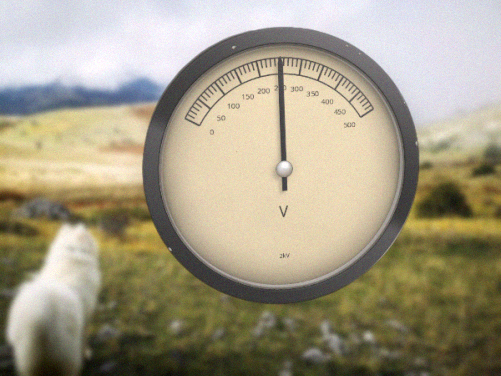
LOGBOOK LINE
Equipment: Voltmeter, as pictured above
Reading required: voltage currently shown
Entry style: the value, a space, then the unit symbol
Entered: 250 V
